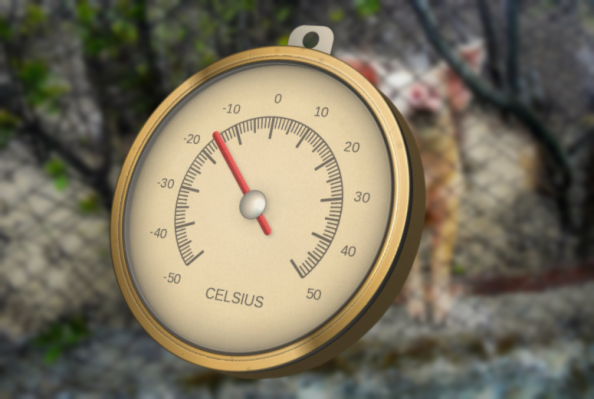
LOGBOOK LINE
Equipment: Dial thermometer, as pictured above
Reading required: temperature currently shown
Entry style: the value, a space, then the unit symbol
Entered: -15 °C
